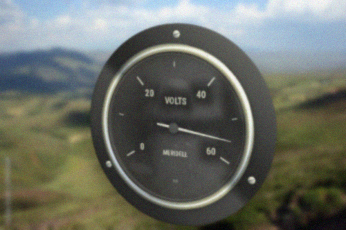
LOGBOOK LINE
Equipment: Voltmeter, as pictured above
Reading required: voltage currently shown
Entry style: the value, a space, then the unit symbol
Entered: 55 V
